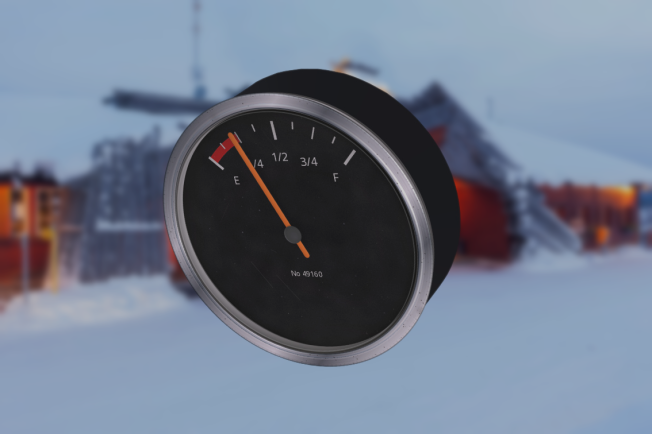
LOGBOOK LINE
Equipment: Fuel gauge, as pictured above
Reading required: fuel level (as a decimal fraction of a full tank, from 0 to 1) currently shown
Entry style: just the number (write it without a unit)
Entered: 0.25
